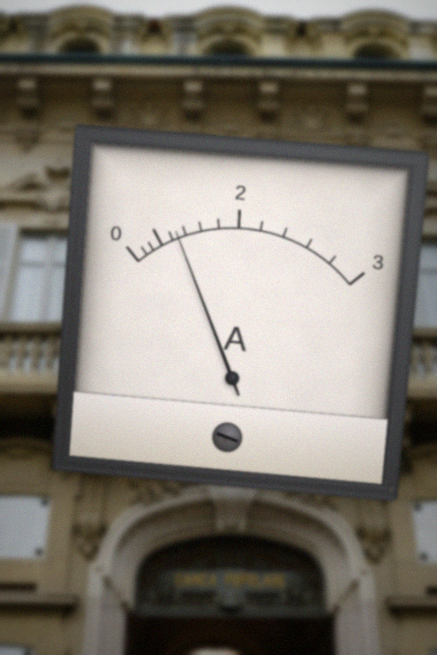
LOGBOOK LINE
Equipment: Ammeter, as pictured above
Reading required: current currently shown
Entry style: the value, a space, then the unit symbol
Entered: 1.3 A
